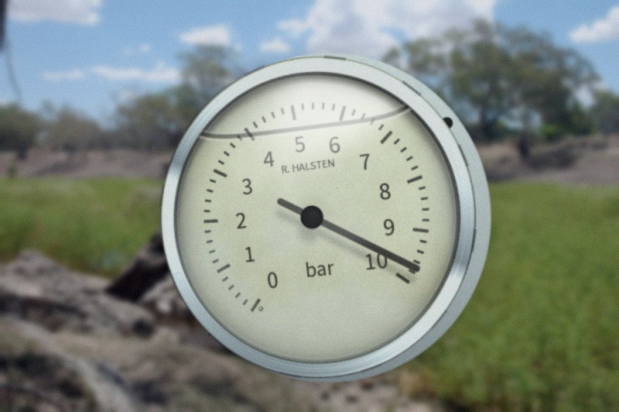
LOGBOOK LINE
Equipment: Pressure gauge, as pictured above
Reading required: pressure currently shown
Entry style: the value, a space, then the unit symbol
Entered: 9.7 bar
